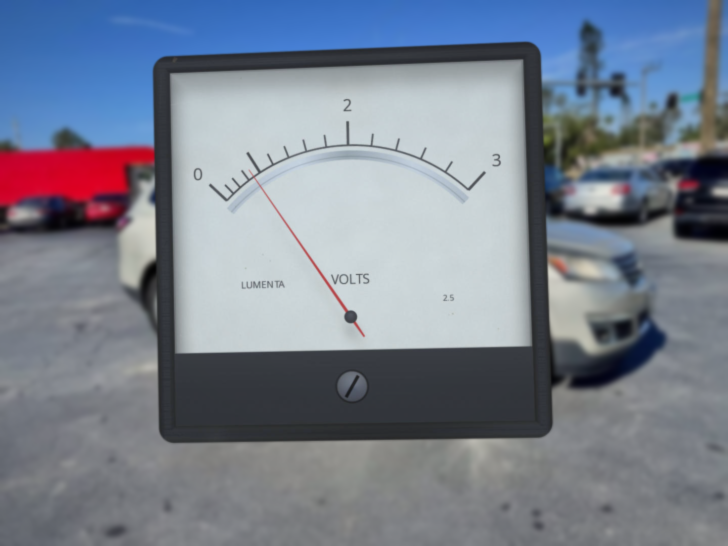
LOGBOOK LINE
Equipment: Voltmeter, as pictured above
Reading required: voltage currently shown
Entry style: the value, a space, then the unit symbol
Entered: 0.9 V
